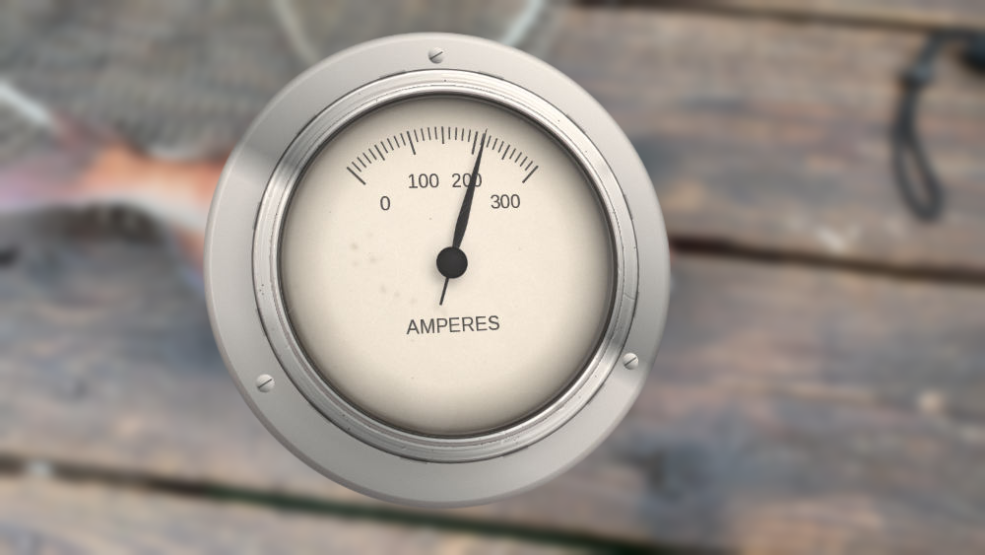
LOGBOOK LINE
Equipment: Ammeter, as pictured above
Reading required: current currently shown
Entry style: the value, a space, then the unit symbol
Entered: 210 A
